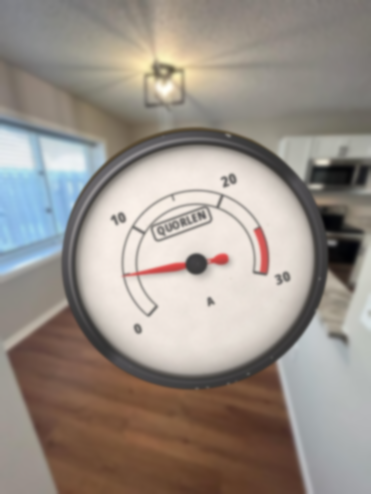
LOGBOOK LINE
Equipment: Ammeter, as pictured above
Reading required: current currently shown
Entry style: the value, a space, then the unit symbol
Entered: 5 A
